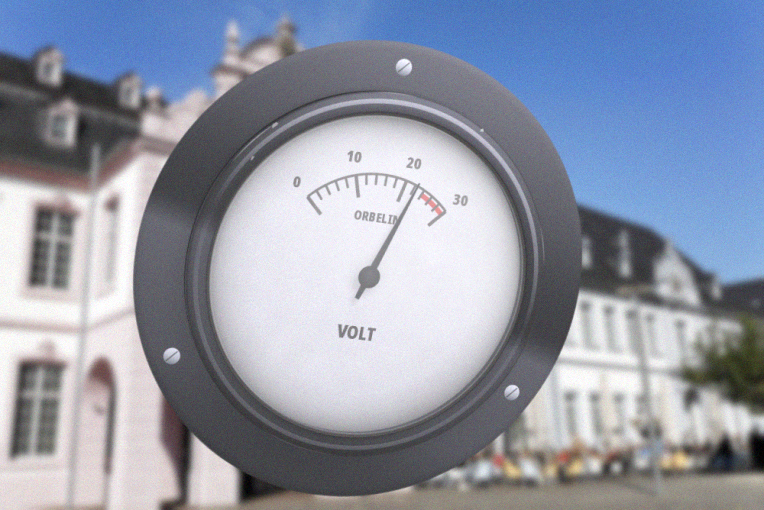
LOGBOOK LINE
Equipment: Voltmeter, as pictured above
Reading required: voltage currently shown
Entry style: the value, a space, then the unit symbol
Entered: 22 V
